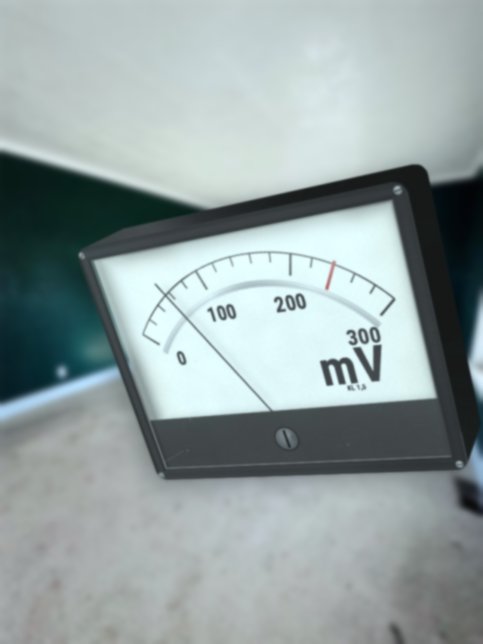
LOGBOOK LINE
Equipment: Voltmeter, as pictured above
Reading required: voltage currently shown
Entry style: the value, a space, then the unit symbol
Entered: 60 mV
